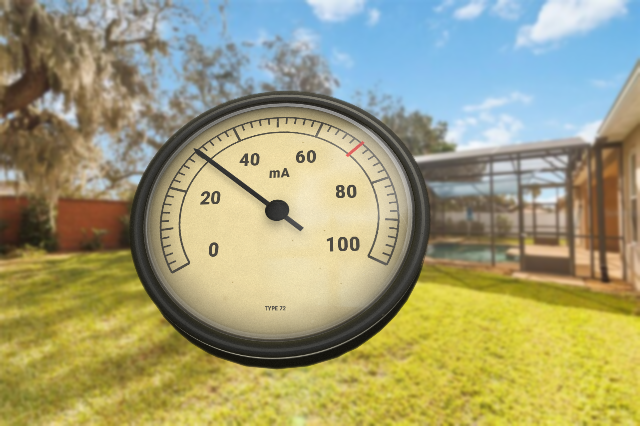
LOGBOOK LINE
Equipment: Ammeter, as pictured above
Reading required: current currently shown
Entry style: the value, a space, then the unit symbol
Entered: 30 mA
